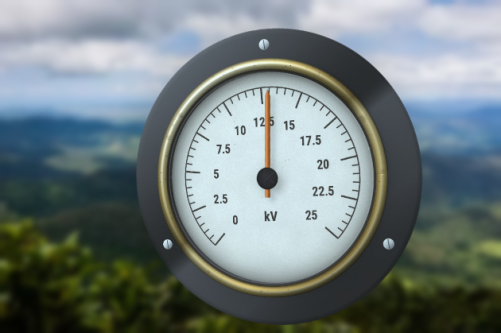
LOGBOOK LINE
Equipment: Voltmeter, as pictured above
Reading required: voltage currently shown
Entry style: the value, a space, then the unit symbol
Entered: 13 kV
